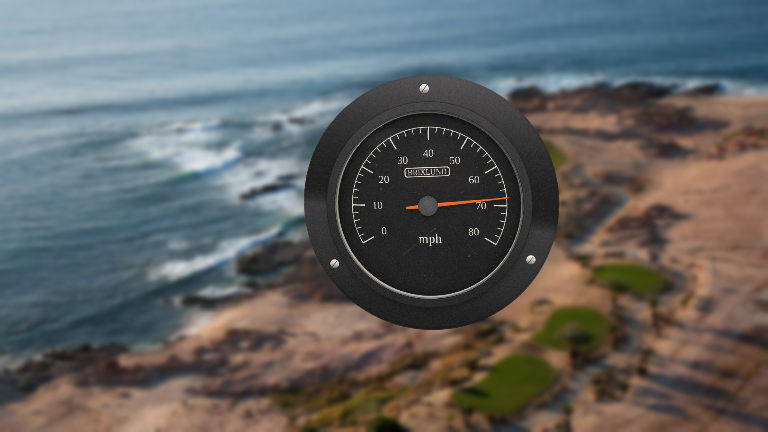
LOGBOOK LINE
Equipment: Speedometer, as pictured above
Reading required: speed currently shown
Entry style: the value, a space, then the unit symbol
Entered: 68 mph
